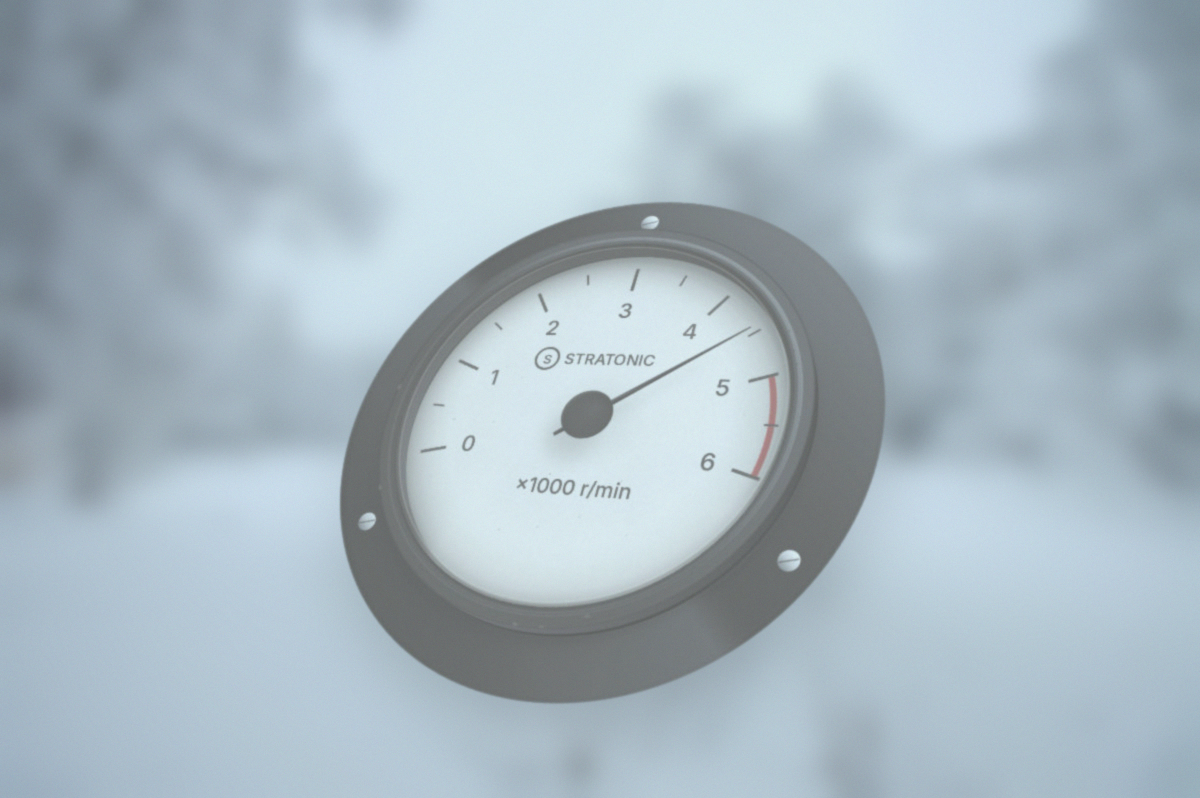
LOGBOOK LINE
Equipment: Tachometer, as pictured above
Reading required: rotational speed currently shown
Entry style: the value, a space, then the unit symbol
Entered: 4500 rpm
